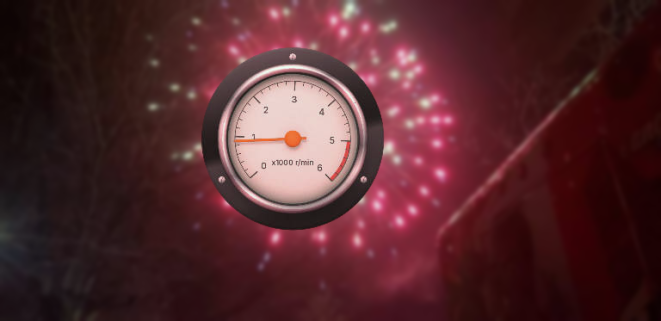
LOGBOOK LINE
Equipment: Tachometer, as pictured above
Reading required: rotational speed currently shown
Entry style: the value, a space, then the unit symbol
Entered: 900 rpm
